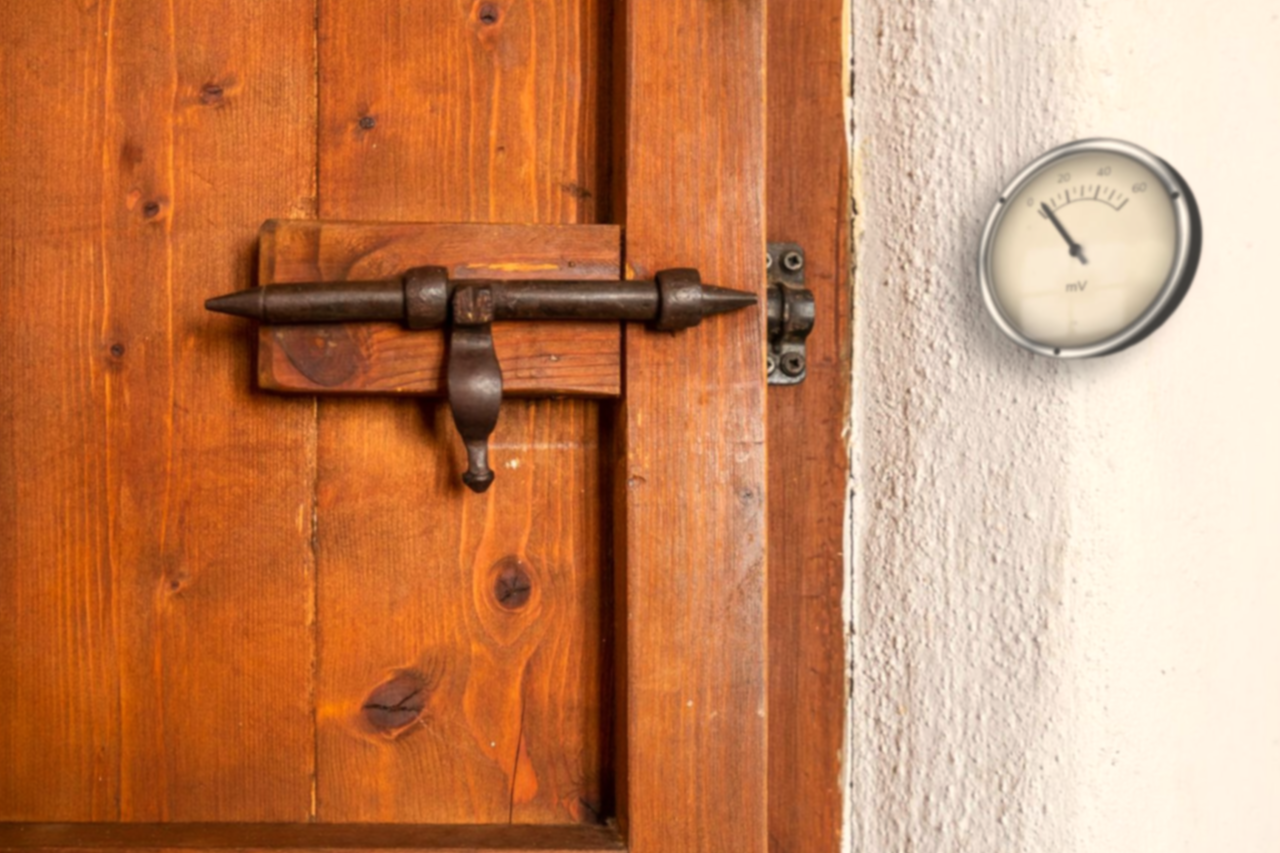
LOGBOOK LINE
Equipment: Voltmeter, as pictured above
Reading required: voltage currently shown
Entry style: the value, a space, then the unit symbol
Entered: 5 mV
